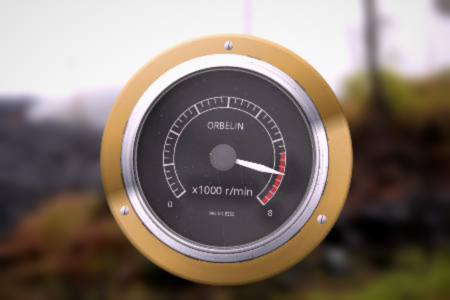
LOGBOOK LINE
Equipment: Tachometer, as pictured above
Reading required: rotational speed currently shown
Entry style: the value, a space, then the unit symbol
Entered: 7000 rpm
